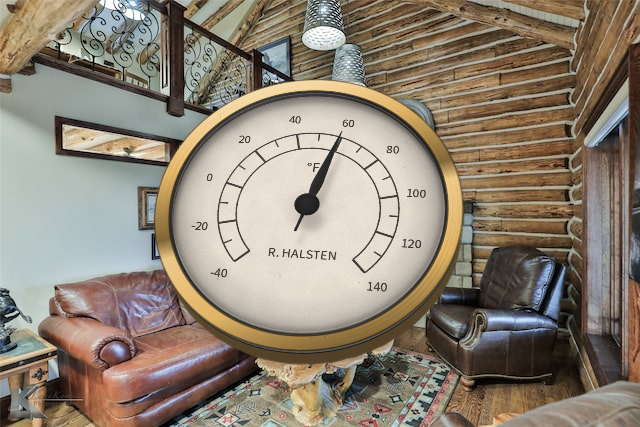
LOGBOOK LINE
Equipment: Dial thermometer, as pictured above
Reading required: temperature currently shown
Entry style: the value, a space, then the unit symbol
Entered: 60 °F
